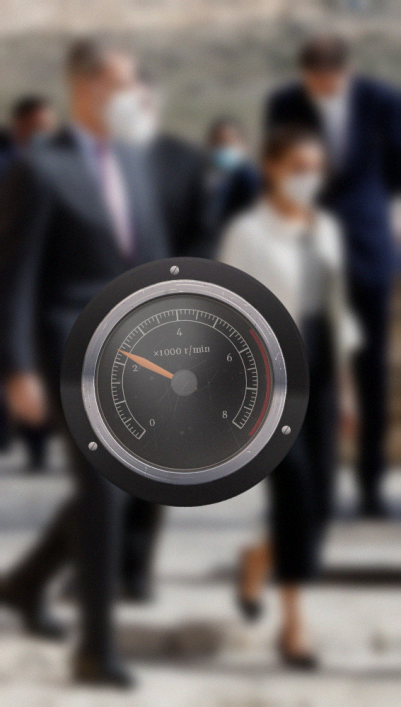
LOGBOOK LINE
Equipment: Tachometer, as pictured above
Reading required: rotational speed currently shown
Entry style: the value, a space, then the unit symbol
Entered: 2300 rpm
